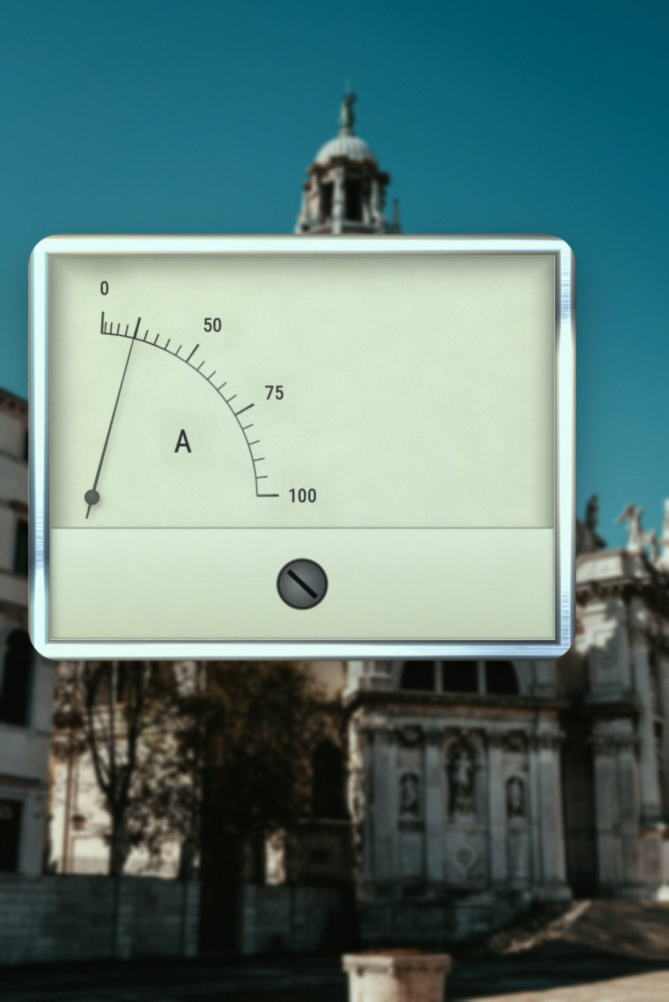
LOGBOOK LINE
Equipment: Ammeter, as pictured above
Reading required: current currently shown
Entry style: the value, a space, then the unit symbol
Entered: 25 A
